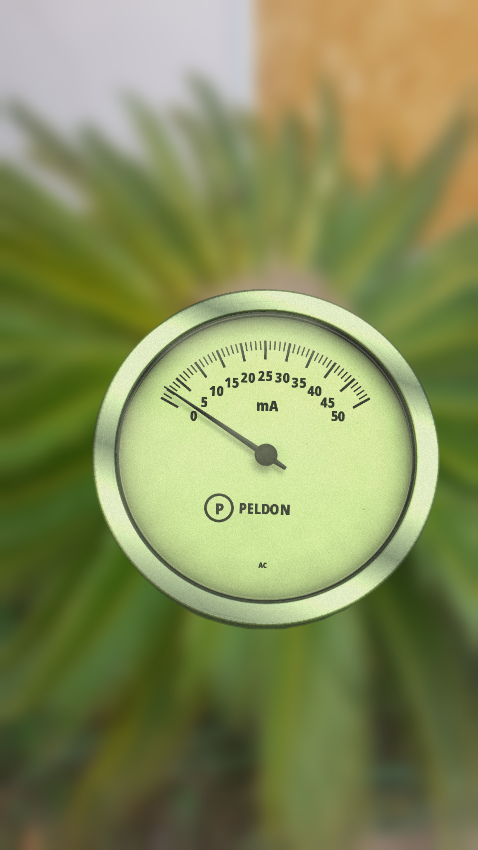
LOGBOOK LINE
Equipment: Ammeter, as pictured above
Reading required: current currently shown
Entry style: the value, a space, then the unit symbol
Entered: 2 mA
